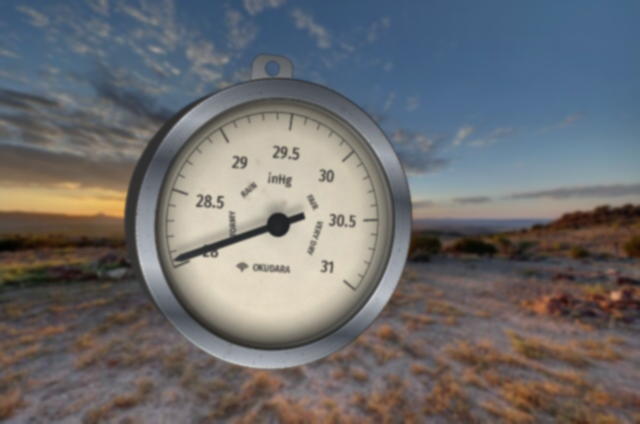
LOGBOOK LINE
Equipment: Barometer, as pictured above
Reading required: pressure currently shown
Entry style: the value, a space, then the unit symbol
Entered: 28.05 inHg
